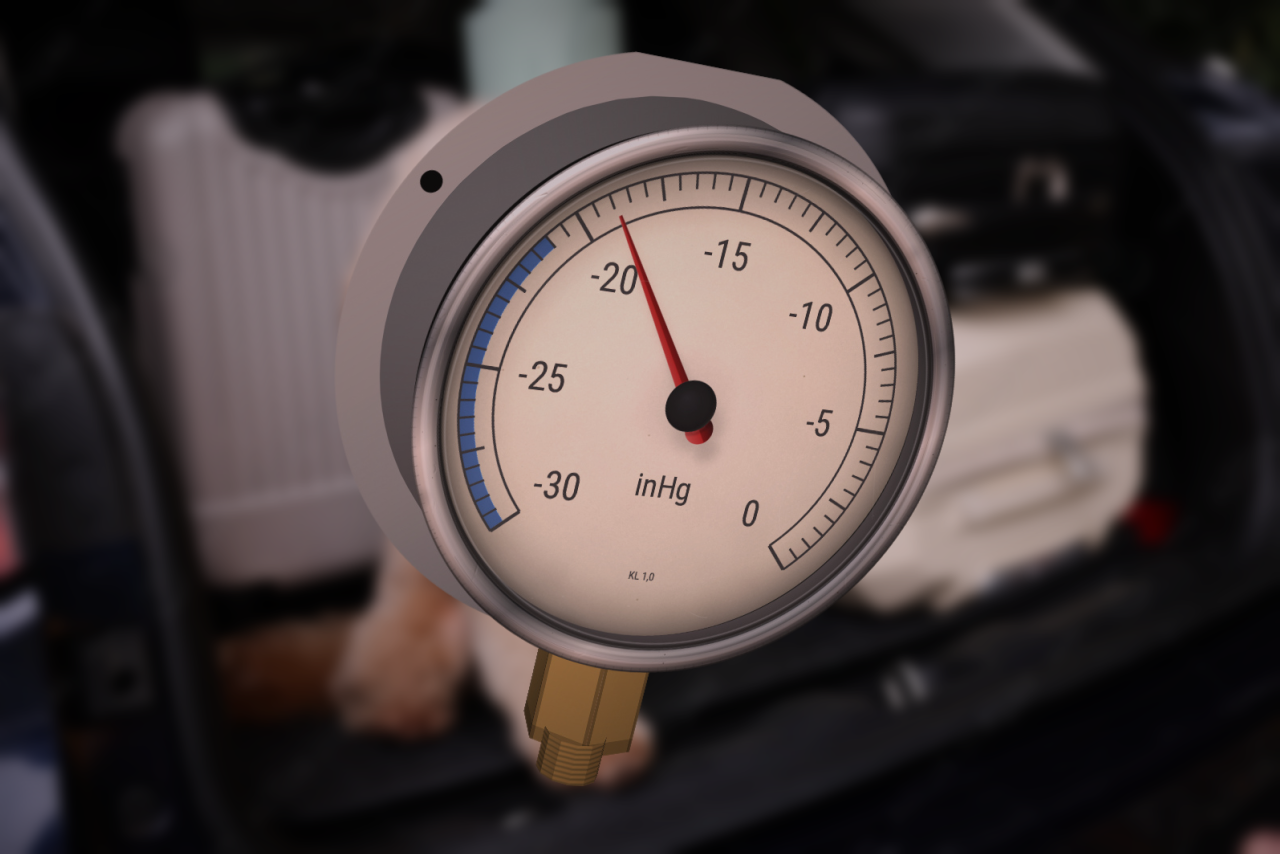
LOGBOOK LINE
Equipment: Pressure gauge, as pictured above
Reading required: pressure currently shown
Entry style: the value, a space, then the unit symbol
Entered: -19 inHg
